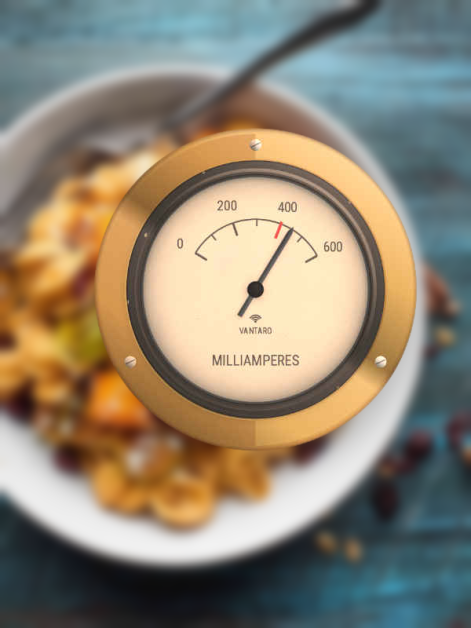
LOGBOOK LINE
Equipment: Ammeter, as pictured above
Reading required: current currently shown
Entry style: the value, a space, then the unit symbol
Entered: 450 mA
